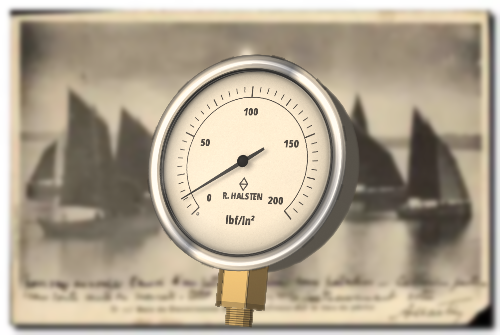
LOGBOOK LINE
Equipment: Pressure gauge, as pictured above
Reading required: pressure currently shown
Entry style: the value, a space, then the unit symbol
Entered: 10 psi
